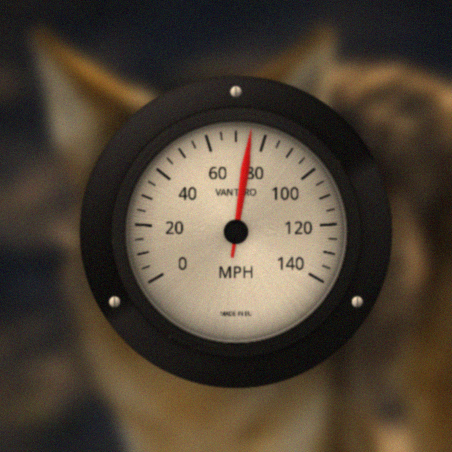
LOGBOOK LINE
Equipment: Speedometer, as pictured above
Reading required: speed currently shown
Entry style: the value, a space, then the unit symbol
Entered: 75 mph
